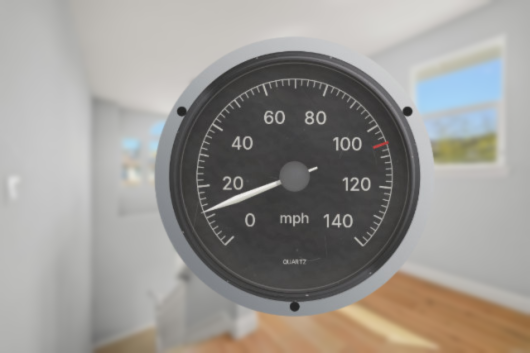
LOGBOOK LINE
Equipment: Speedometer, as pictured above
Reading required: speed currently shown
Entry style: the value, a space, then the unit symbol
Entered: 12 mph
